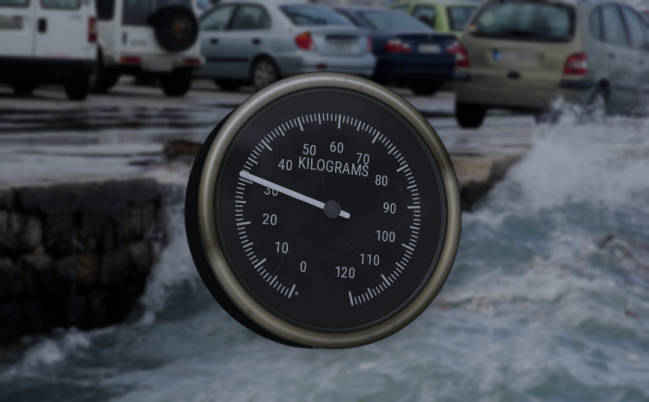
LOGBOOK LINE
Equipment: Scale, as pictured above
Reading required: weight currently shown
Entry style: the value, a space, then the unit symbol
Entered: 31 kg
